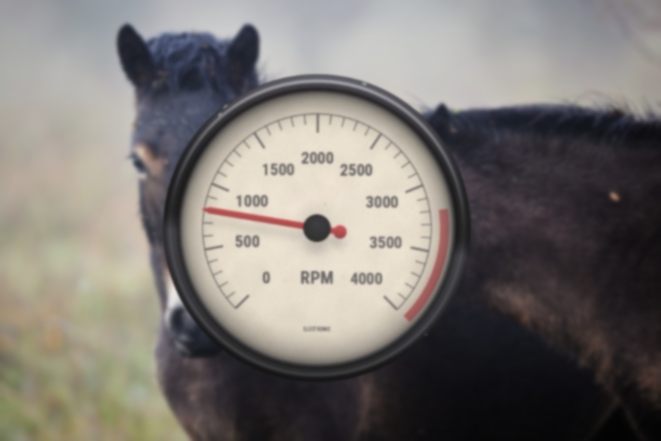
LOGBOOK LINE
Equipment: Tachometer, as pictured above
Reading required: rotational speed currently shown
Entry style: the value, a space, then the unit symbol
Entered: 800 rpm
